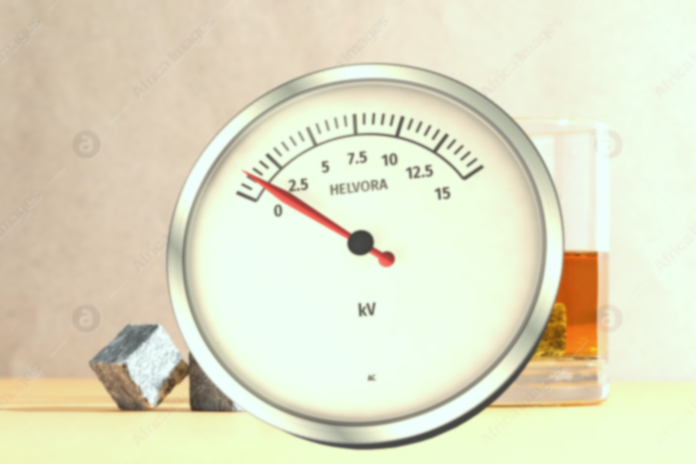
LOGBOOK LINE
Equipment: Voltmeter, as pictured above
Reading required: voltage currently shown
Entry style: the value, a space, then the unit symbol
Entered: 1 kV
